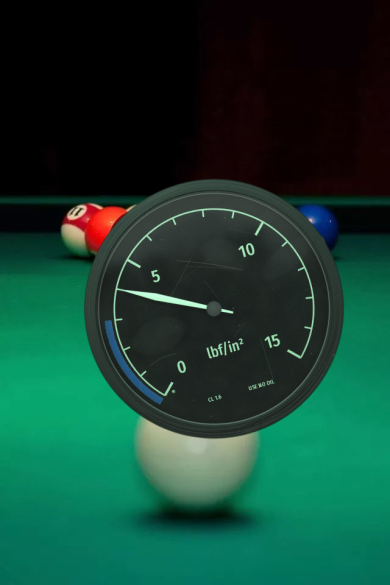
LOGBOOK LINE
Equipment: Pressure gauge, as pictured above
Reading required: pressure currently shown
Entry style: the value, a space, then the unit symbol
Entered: 4 psi
